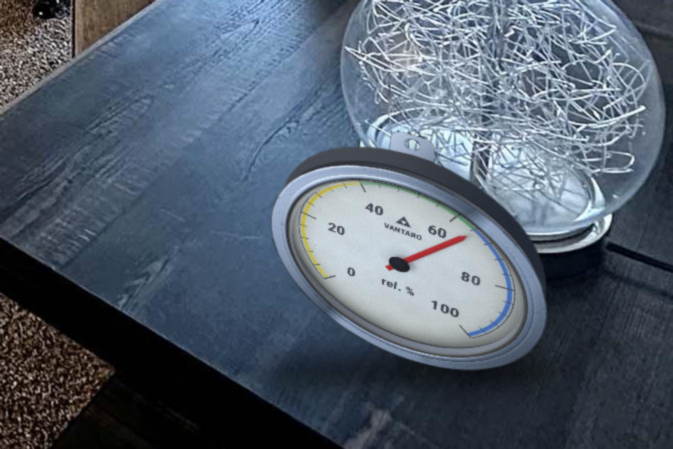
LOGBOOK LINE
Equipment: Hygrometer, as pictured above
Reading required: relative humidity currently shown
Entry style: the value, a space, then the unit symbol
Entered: 64 %
